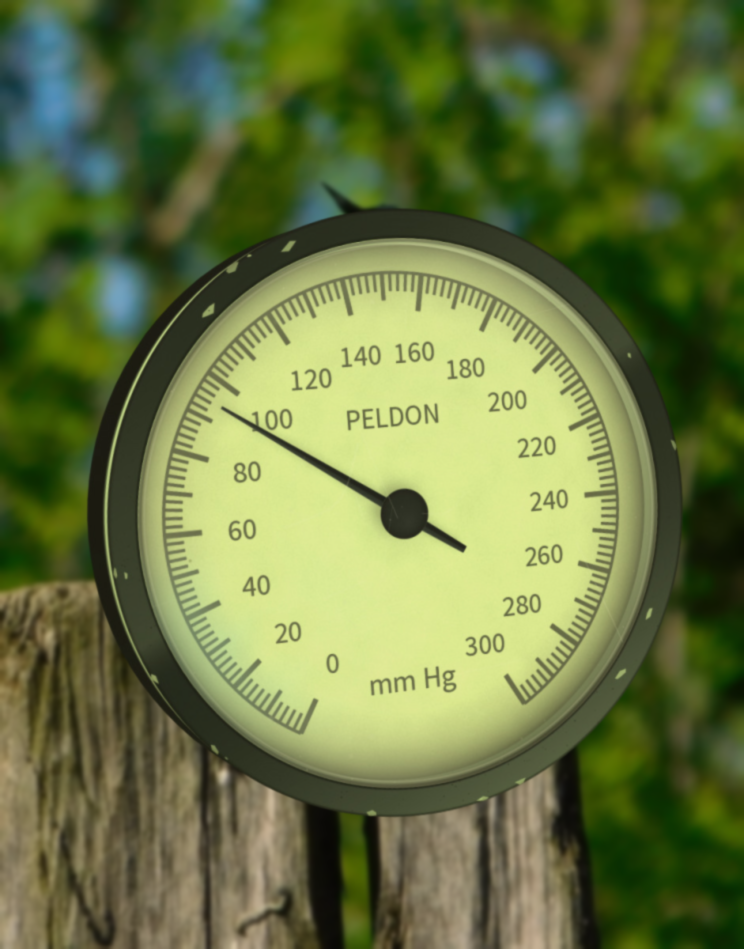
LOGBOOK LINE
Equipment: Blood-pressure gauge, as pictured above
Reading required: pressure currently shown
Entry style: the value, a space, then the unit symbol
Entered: 94 mmHg
